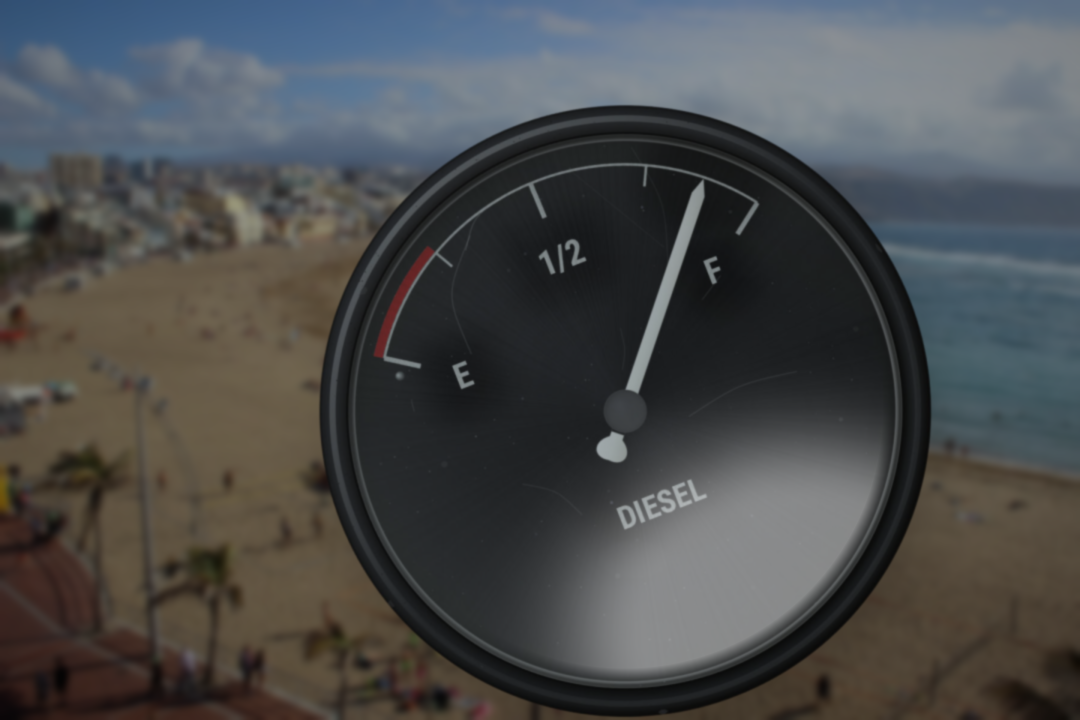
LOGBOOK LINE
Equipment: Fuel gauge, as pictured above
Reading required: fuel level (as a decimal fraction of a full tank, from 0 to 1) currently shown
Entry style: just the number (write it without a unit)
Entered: 0.875
